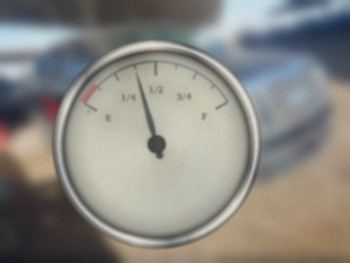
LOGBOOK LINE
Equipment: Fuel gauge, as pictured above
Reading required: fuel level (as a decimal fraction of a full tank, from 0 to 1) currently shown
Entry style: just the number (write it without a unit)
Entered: 0.375
